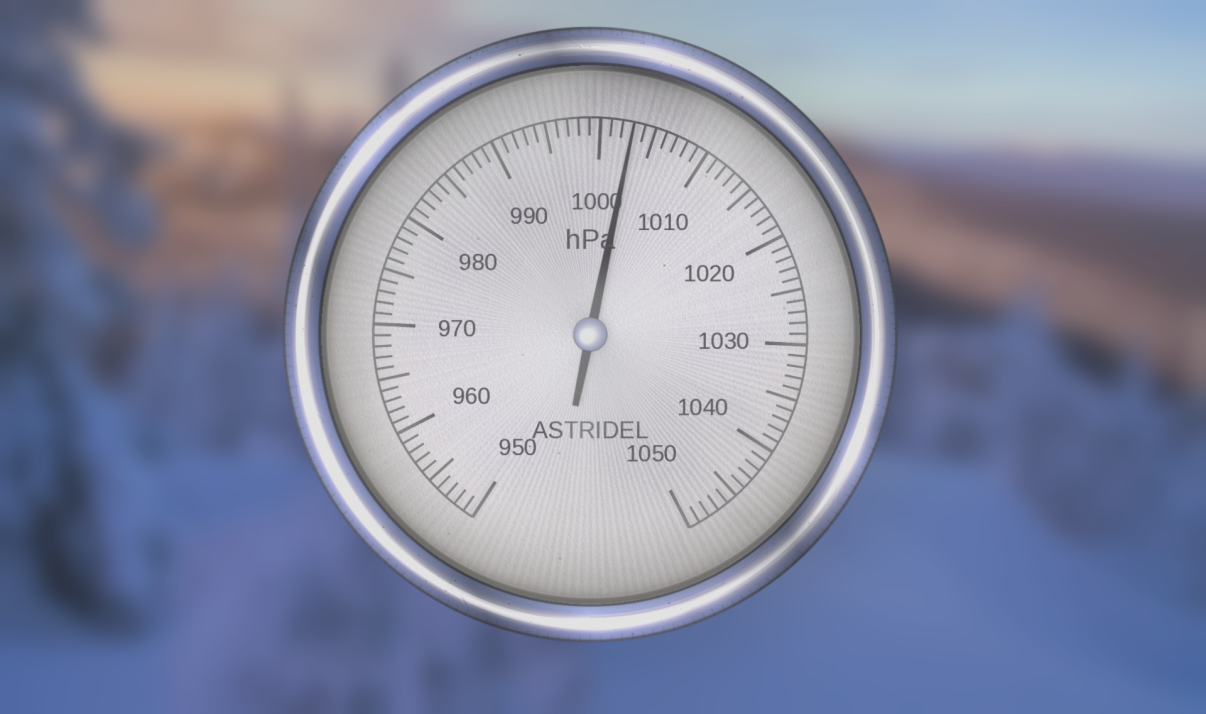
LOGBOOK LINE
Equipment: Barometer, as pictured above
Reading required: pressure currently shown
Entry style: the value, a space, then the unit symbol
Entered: 1003 hPa
